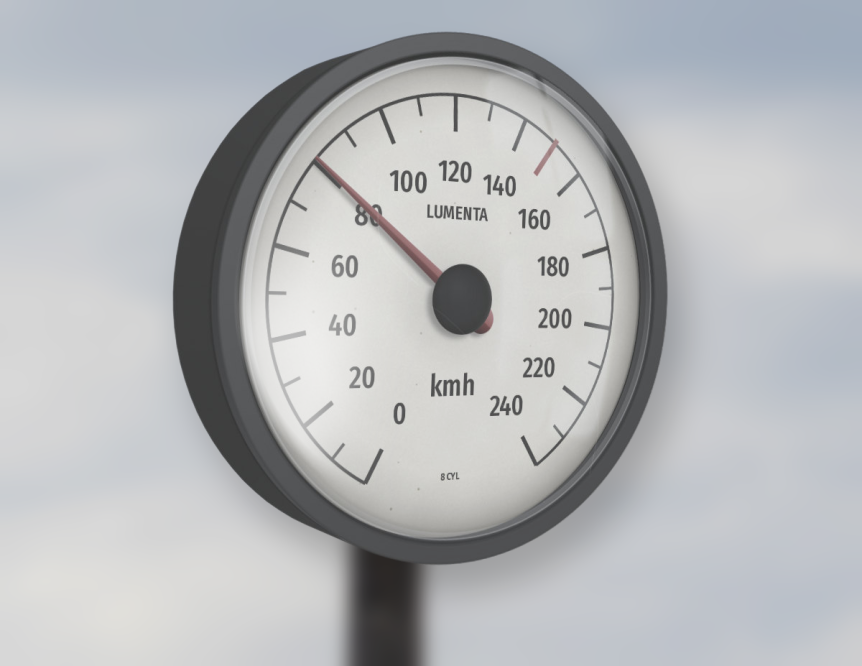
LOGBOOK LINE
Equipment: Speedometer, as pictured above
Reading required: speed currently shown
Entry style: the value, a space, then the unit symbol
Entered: 80 km/h
